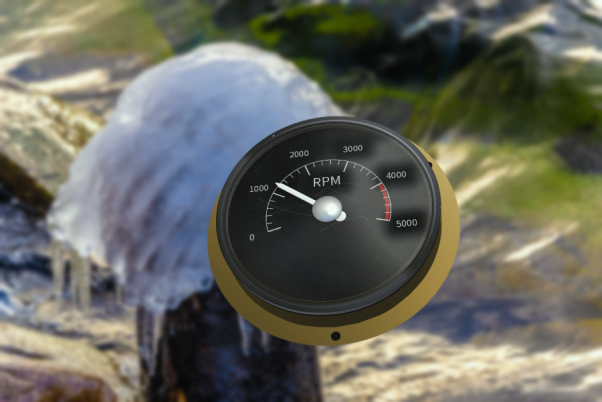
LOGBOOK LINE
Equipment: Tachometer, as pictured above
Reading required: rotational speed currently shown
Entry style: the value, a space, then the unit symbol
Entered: 1200 rpm
